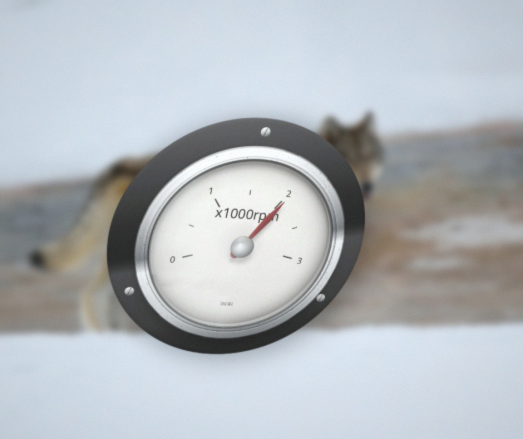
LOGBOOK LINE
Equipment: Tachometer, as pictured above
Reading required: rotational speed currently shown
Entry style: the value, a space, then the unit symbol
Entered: 2000 rpm
